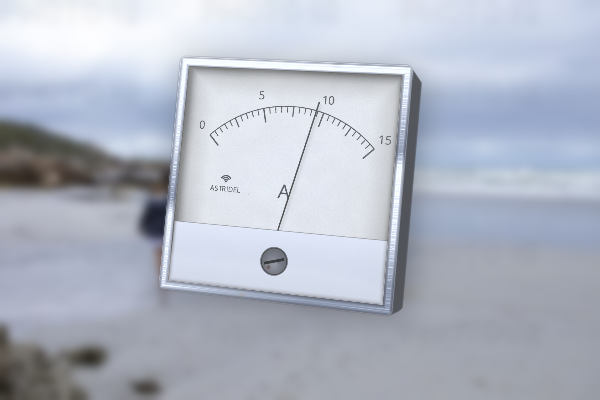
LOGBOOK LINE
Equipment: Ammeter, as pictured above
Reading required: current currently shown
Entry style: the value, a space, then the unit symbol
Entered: 9.5 A
